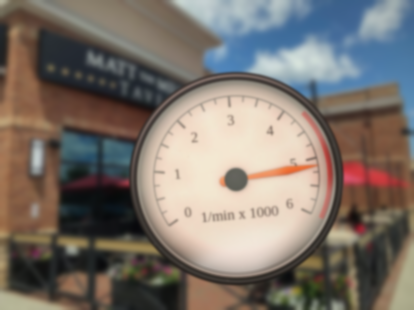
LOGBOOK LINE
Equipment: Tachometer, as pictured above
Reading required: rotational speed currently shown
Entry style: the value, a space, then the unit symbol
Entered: 5125 rpm
